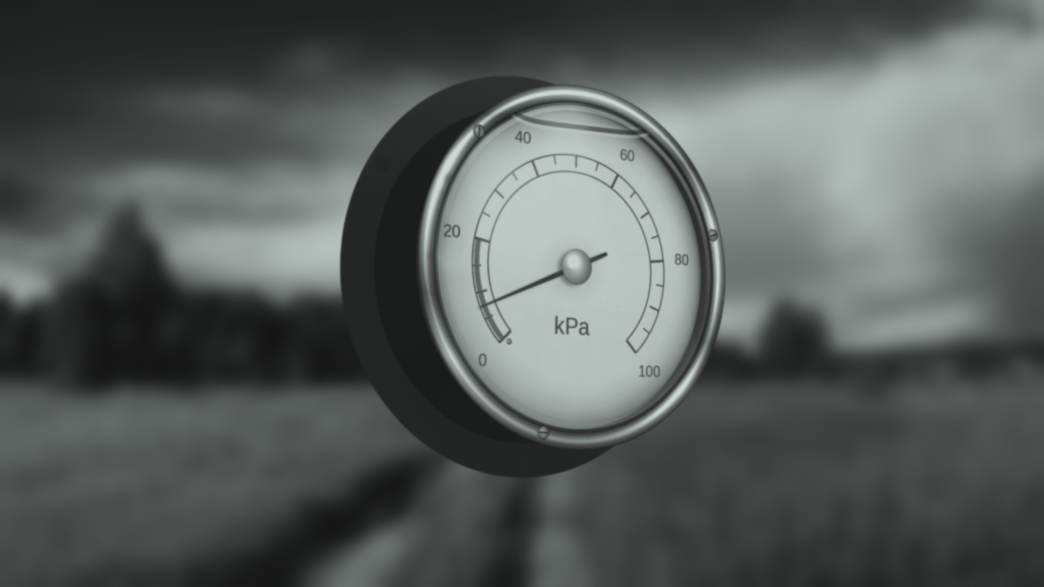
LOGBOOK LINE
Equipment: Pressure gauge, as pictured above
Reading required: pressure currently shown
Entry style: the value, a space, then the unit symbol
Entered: 7.5 kPa
